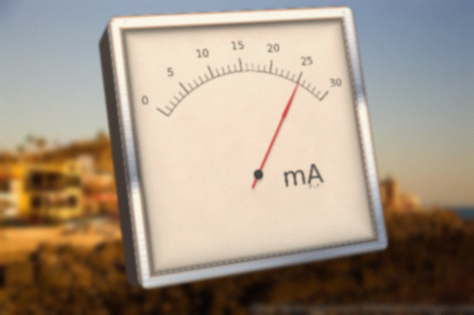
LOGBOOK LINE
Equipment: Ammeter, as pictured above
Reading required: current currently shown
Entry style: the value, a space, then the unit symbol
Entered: 25 mA
